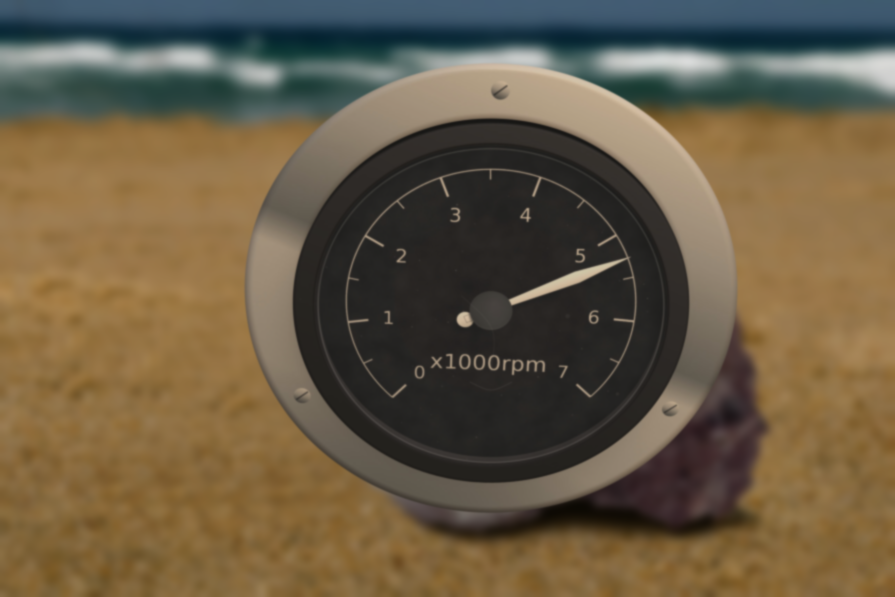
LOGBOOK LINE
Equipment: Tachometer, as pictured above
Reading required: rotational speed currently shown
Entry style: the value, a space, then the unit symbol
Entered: 5250 rpm
